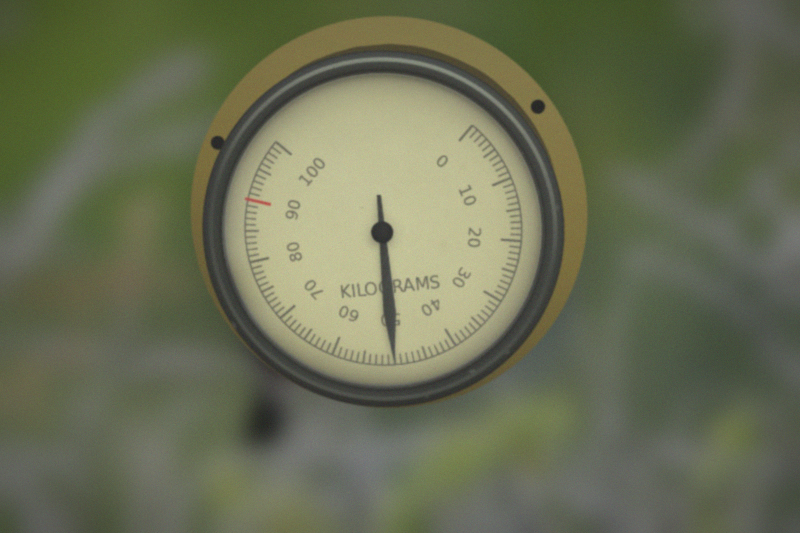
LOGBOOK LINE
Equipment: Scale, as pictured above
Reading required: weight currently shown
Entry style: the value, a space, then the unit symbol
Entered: 50 kg
